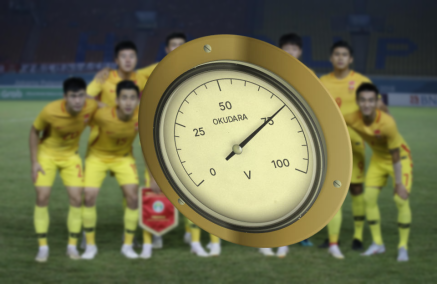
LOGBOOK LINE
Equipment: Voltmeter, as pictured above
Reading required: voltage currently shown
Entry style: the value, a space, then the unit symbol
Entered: 75 V
